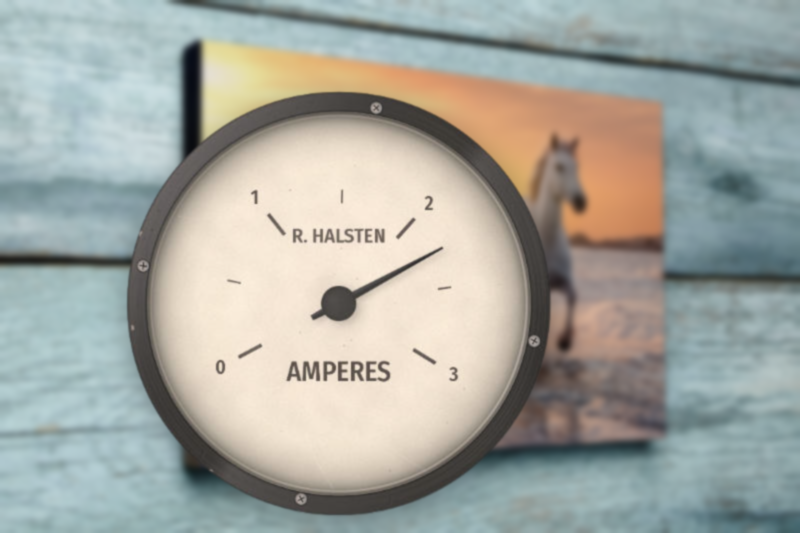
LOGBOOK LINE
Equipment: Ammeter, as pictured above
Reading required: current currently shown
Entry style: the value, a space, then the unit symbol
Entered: 2.25 A
